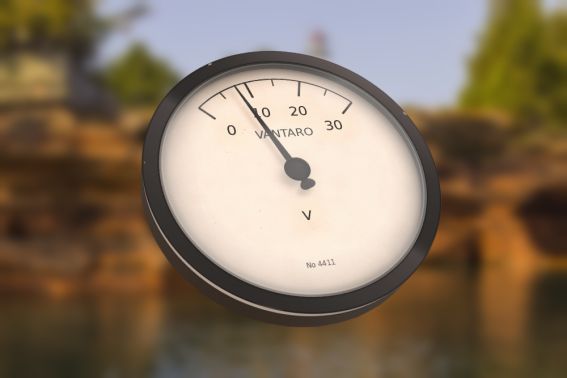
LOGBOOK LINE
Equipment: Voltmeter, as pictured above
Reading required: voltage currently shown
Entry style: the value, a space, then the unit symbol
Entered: 7.5 V
